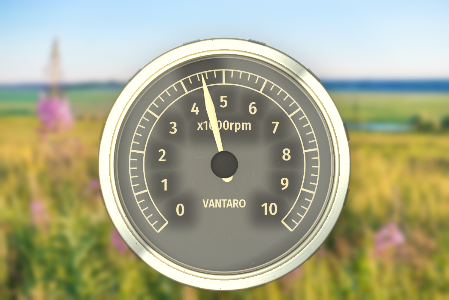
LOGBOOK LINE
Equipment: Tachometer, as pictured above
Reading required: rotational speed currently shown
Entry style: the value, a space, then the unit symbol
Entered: 4500 rpm
